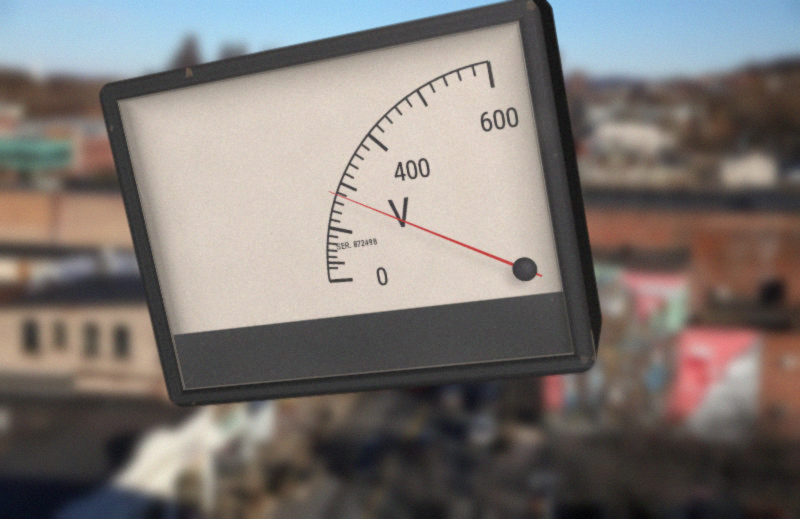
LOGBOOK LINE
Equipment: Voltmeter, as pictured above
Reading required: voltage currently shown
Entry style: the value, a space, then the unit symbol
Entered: 280 V
